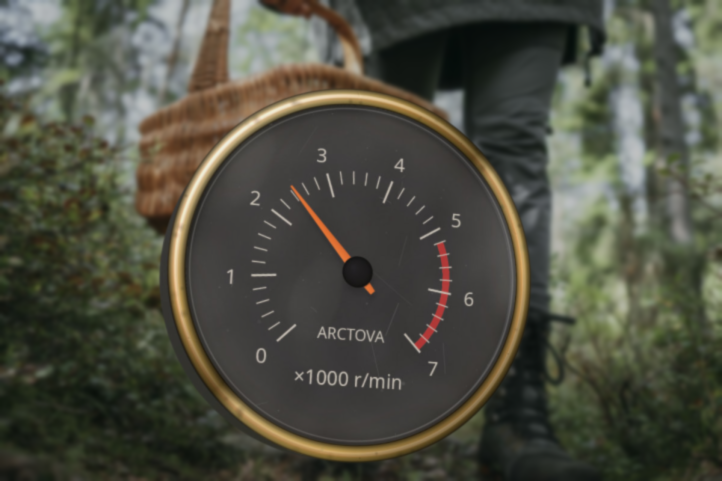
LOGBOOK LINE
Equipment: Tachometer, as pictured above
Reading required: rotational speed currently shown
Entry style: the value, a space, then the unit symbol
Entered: 2400 rpm
